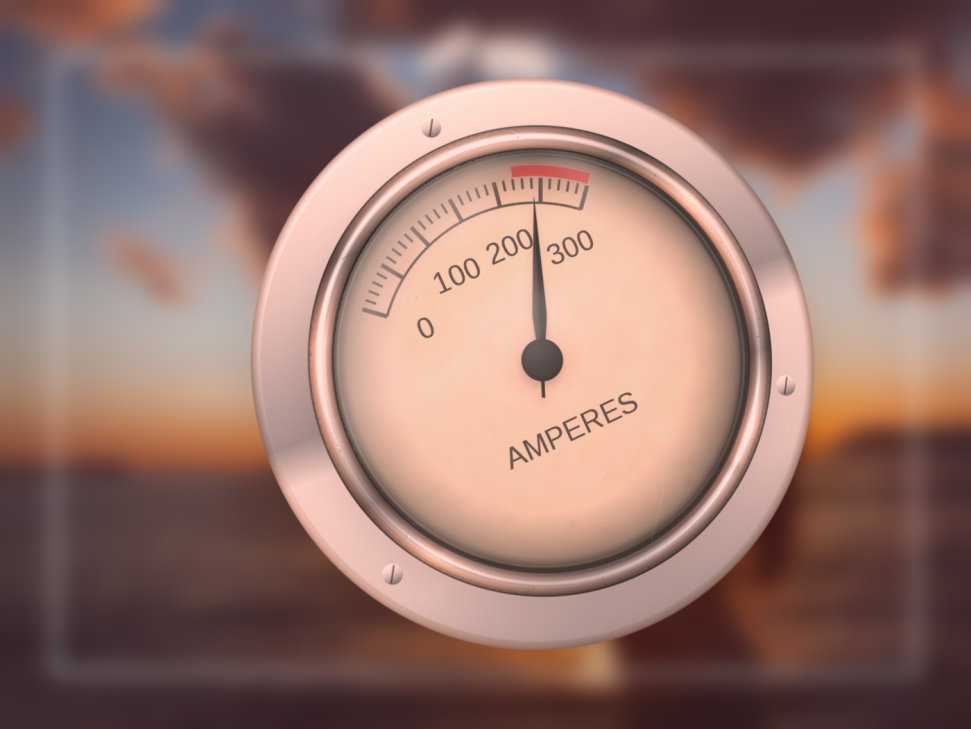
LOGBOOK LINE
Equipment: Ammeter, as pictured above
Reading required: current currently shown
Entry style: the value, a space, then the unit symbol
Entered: 240 A
